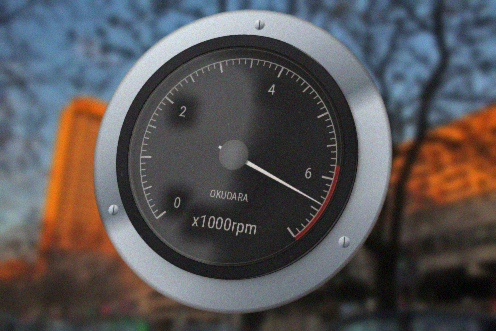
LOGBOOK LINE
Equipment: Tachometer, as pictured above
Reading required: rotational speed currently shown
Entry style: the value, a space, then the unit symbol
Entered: 6400 rpm
